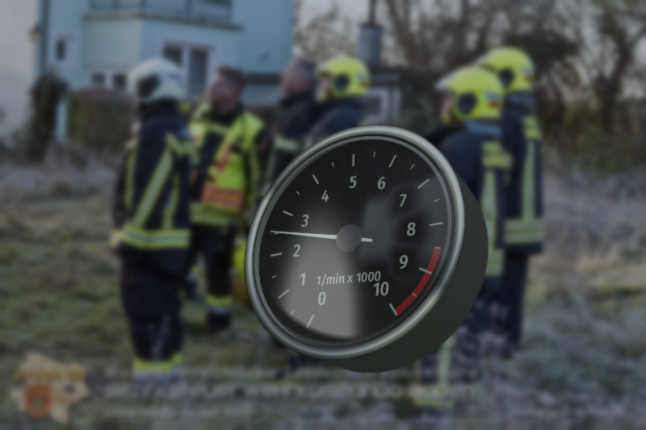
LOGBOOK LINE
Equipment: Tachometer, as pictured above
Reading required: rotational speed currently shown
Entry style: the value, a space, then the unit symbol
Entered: 2500 rpm
